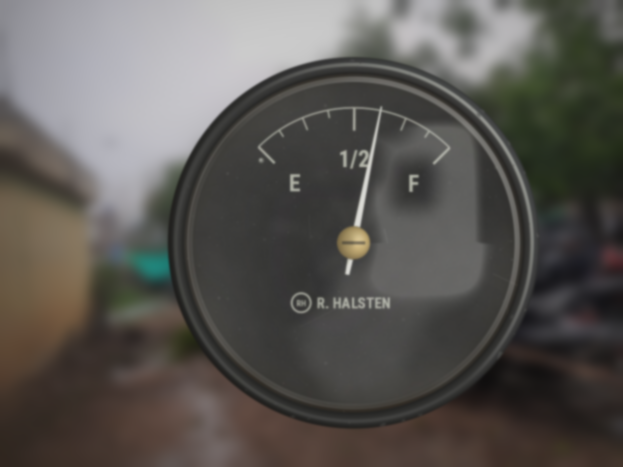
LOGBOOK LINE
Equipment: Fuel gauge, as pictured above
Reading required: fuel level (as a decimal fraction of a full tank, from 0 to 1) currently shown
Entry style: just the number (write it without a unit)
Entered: 0.625
